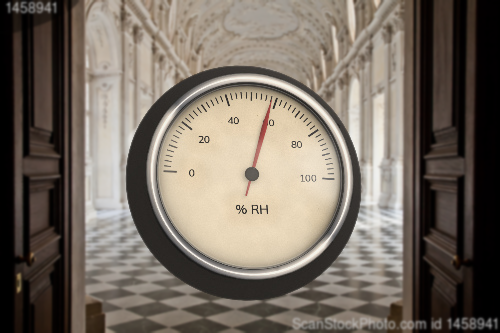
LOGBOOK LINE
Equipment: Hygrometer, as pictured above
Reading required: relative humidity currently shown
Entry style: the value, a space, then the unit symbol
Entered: 58 %
